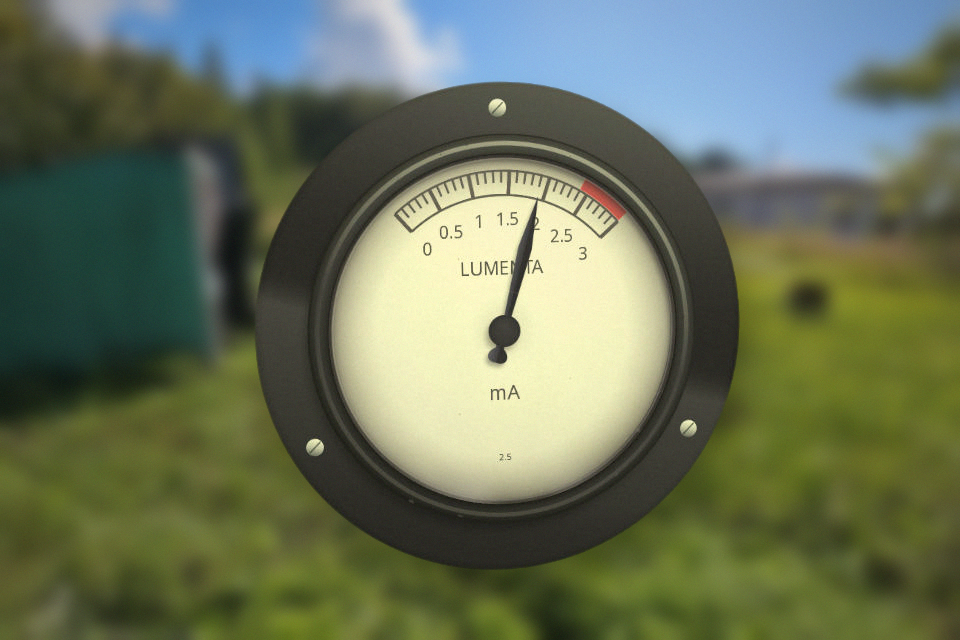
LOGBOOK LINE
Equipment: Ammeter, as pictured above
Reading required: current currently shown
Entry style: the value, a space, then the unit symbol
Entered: 1.9 mA
